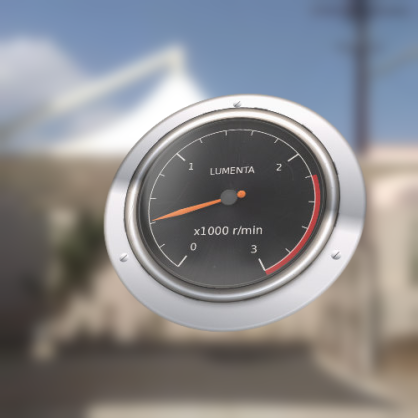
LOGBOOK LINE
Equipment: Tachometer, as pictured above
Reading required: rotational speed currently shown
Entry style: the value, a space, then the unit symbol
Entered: 400 rpm
